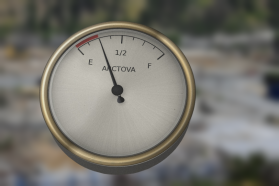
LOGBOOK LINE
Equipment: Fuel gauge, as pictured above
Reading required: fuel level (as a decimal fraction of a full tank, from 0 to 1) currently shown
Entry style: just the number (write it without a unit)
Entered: 0.25
